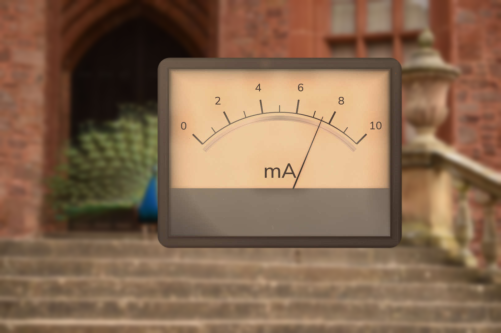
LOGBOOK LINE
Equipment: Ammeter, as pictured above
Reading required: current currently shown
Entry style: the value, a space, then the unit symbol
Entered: 7.5 mA
